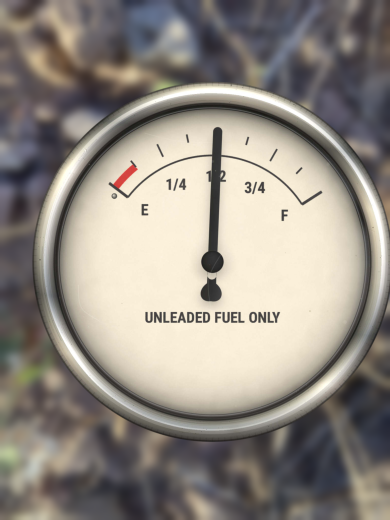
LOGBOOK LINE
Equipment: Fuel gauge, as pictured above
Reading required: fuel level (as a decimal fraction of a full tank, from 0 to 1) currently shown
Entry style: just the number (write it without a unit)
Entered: 0.5
